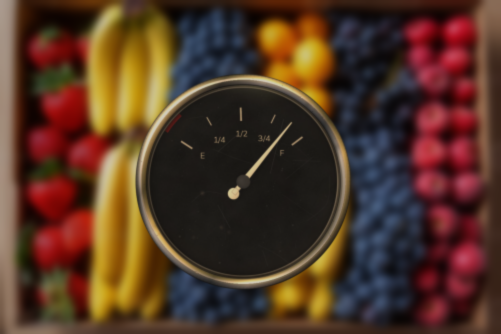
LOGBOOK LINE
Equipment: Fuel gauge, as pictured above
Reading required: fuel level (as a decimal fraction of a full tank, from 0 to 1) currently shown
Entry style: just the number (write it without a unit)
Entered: 0.875
